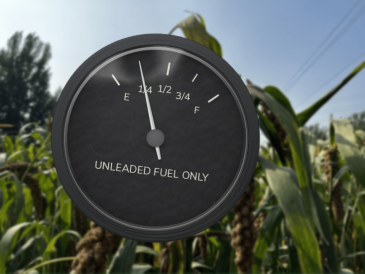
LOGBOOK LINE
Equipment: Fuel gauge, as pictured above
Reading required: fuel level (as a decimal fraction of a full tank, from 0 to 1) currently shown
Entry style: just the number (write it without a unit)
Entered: 0.25
